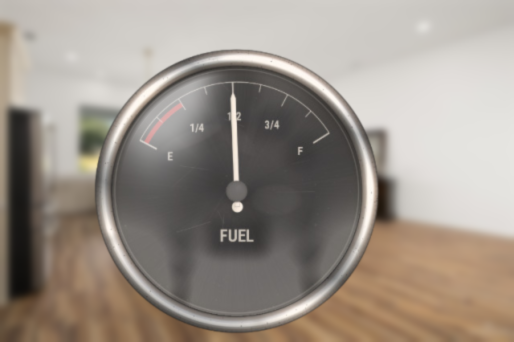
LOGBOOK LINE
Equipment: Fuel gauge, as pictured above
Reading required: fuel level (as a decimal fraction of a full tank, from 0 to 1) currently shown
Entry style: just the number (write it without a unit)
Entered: 0.5
